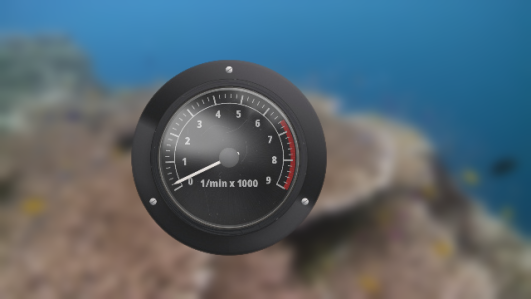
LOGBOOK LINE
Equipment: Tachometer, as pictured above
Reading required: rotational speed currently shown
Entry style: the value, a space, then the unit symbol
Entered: 200 rpm
